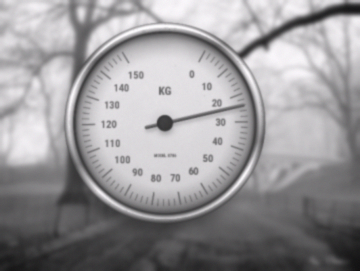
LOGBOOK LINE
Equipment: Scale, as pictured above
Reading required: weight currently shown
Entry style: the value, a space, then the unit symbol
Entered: 24 kg
